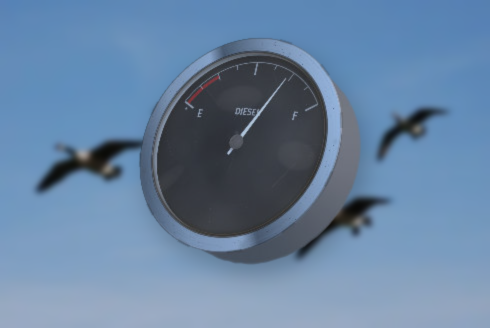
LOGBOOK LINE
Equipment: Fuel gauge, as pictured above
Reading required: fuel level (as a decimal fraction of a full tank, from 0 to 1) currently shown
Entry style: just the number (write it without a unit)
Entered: 0.75
